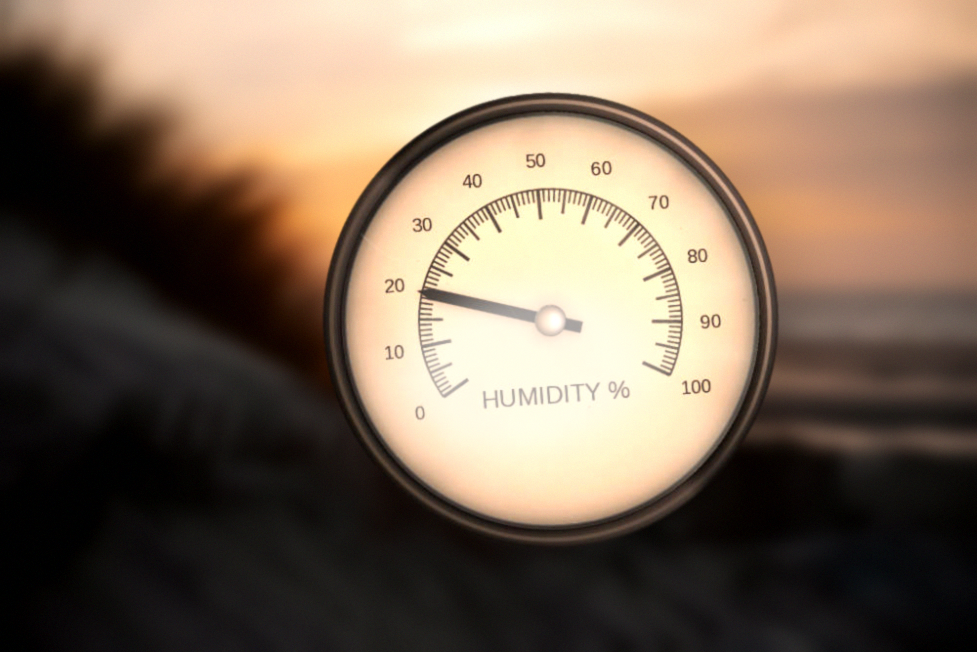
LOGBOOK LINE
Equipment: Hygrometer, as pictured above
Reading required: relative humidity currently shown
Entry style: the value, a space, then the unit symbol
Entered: 20 %
